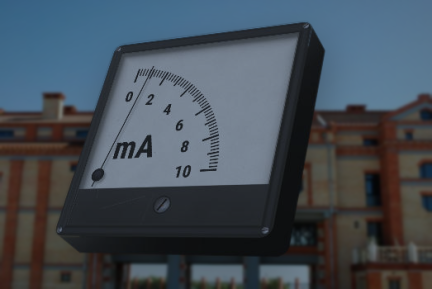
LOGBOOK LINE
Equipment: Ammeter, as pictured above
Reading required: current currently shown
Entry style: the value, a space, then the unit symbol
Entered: 1 mA
